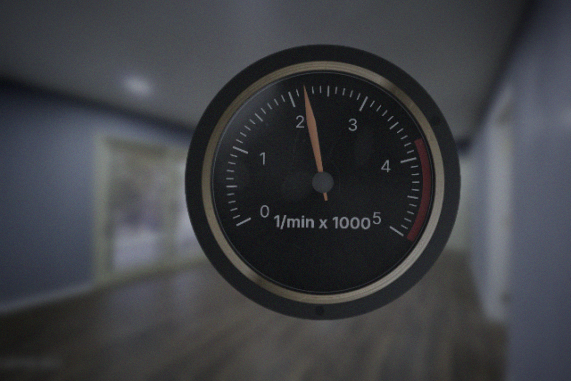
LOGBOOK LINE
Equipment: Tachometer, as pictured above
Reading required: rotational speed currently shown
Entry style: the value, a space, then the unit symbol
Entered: 2200 rpm
